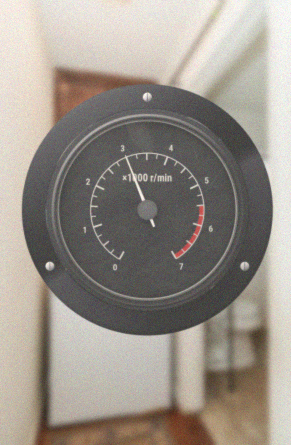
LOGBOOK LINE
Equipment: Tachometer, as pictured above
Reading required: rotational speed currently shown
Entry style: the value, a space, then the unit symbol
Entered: 3000 rpm
